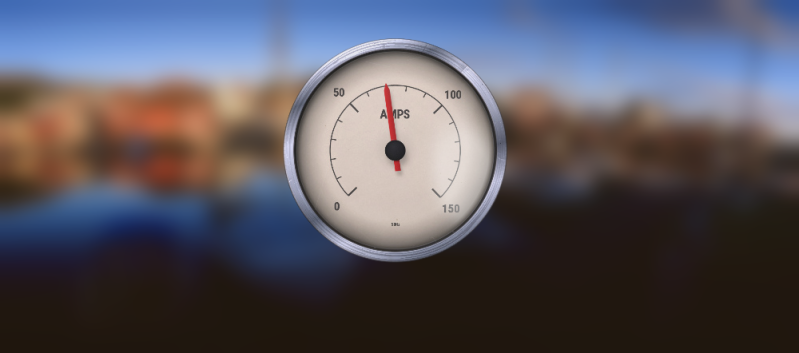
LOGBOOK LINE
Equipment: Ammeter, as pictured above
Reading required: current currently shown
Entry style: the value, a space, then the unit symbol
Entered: 70 A
